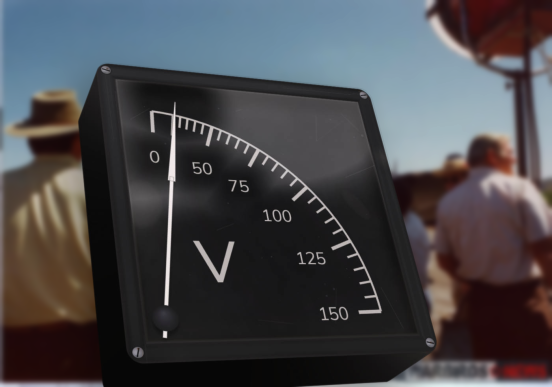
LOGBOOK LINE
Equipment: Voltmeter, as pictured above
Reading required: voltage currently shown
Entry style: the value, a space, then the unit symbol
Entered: 25 V
